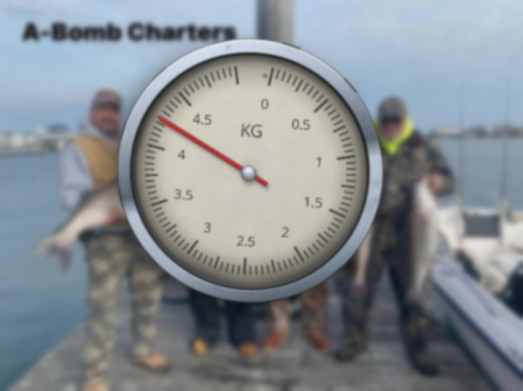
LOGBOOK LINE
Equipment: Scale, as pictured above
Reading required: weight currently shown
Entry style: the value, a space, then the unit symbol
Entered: 4.25 kg
